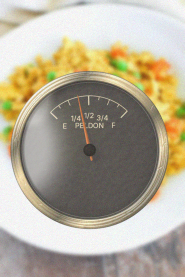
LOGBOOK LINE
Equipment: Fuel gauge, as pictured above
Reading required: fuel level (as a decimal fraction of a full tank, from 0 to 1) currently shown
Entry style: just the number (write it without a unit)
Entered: 0.375
